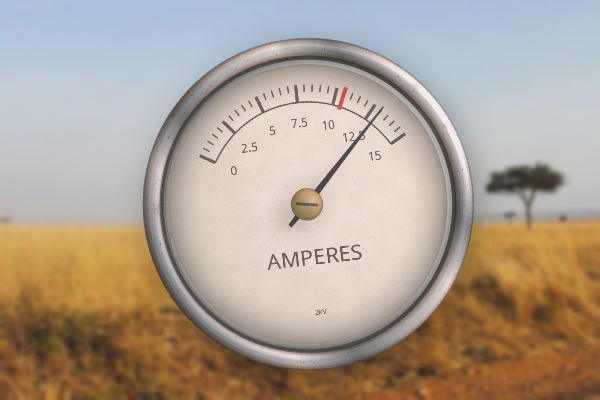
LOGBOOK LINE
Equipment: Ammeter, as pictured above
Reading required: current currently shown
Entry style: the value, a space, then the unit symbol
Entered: 13 A
